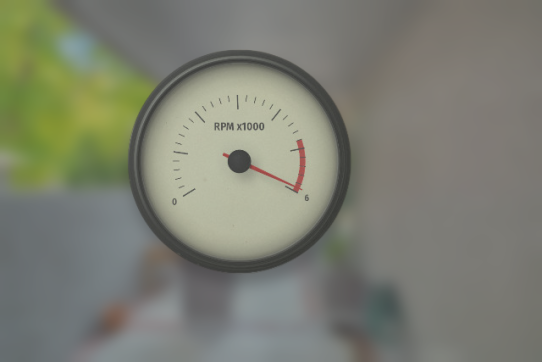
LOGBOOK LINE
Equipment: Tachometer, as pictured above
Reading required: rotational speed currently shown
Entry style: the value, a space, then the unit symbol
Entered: 5900 rpm
